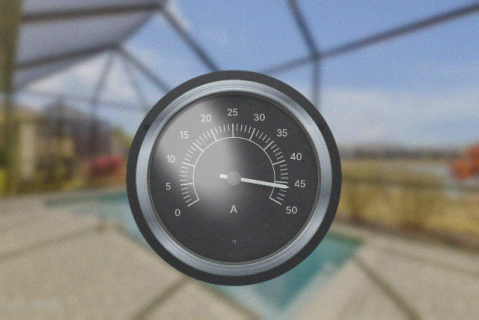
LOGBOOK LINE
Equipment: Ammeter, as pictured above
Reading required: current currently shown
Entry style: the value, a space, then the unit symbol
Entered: 46 A
